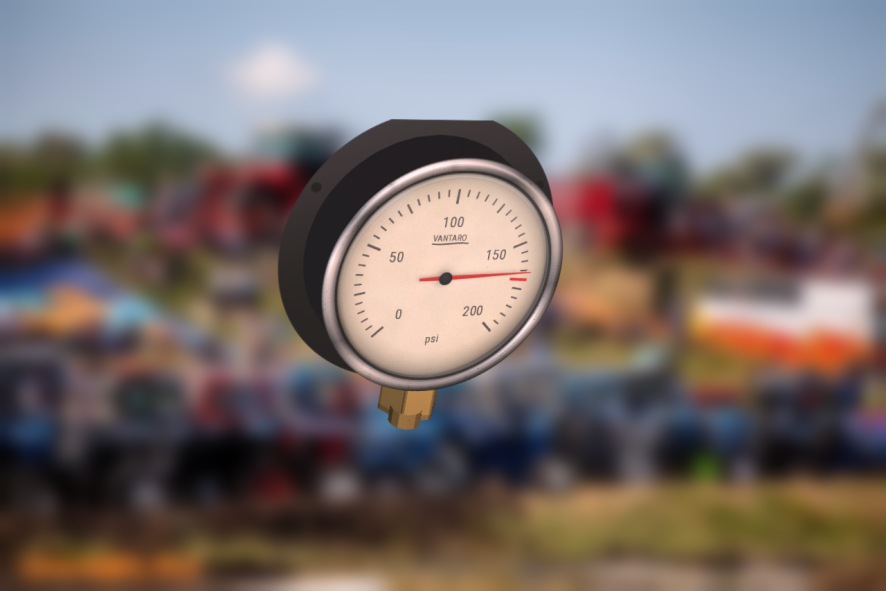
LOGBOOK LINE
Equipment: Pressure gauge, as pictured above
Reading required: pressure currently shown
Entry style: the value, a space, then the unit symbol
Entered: 165 psi
